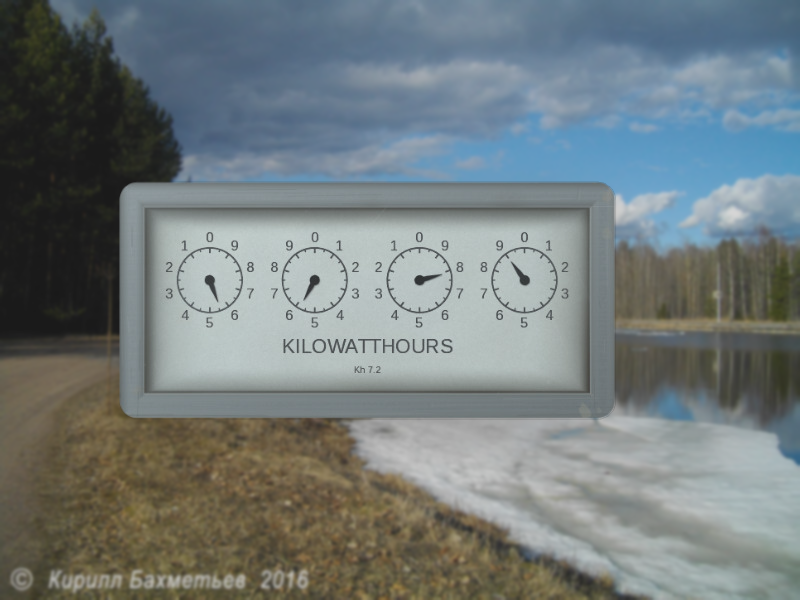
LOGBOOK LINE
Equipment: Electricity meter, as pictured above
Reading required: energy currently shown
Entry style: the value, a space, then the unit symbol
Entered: 5579 kWh
